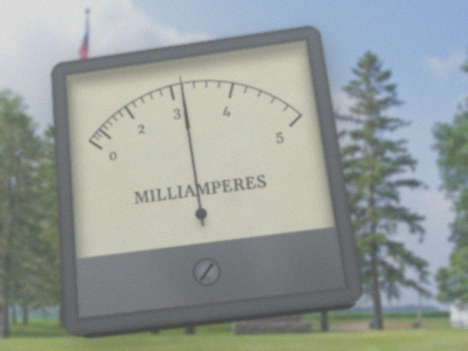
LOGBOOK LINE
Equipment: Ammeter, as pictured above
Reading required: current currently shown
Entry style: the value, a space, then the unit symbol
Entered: 3.2 mA
